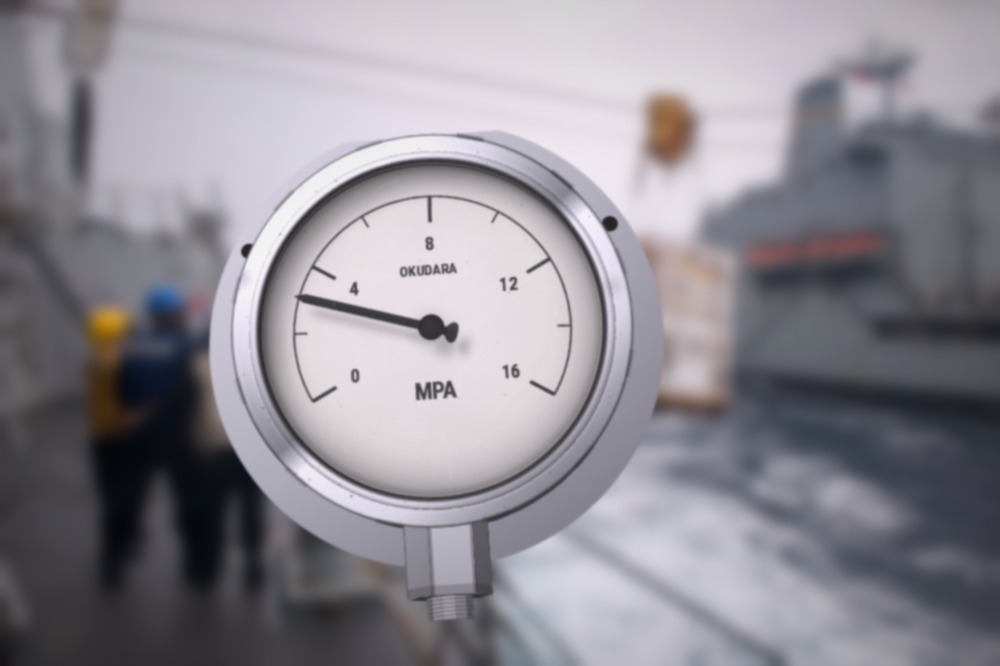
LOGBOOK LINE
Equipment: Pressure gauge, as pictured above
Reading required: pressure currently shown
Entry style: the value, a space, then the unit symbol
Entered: 3 MPa
